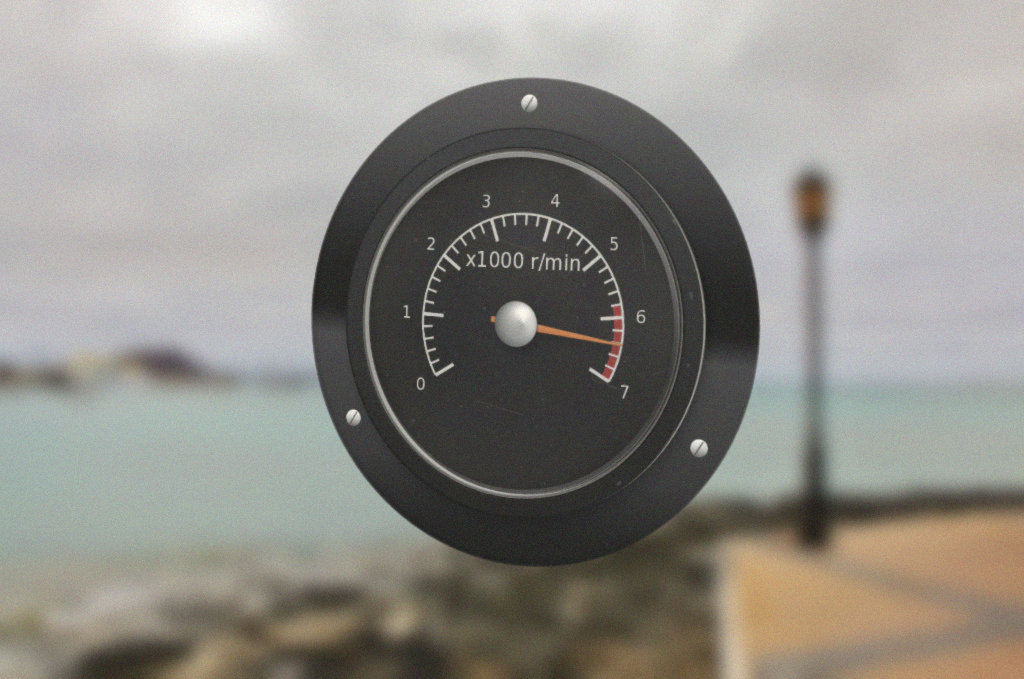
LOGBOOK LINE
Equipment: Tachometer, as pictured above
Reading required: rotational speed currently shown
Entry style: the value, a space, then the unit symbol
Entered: 6400 rpm
